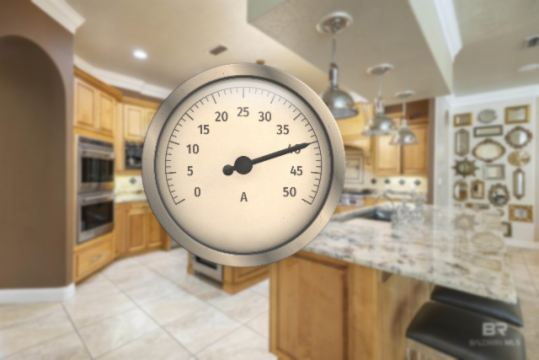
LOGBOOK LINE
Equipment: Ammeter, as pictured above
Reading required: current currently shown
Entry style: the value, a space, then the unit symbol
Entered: 40 A
